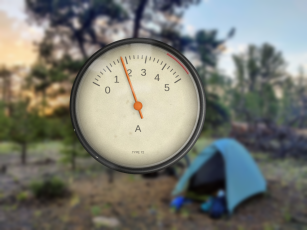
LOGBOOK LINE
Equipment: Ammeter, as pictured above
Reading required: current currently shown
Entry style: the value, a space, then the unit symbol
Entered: 1.8 A
